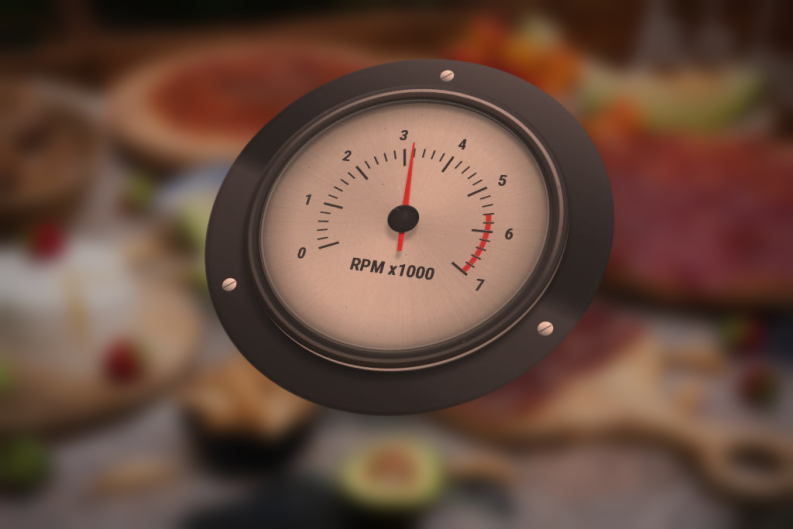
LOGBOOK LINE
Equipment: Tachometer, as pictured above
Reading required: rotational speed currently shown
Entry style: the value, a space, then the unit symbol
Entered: 3200 rpm
